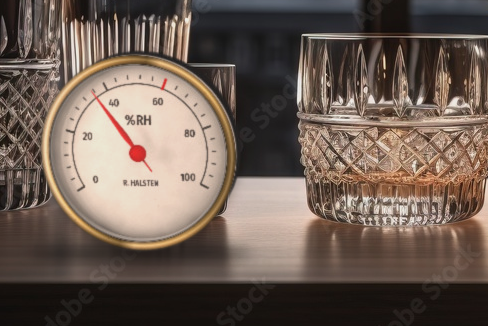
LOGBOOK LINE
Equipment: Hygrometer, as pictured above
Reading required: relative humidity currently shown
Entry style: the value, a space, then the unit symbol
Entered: 36 %
